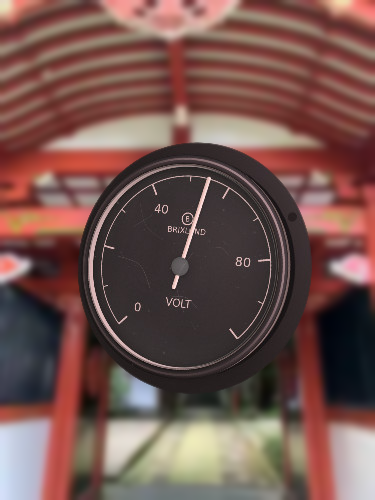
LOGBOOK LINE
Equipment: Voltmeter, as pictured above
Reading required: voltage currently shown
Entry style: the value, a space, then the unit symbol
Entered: 55 V
